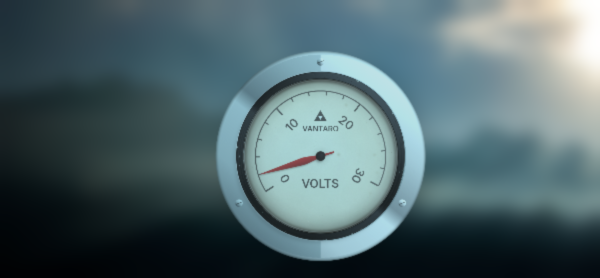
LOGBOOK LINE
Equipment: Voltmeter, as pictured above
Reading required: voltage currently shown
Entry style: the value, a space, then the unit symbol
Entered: 2 V
